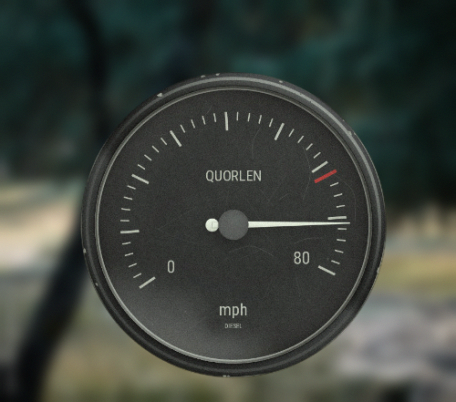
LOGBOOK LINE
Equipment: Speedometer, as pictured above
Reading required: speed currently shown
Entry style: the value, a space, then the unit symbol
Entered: 71 mph
